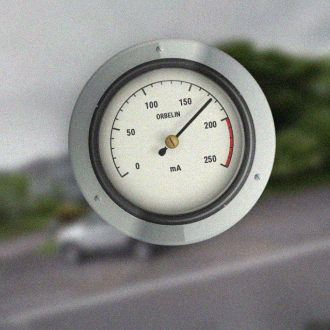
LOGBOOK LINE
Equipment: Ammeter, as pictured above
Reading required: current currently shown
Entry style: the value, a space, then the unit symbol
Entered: 175 mA
